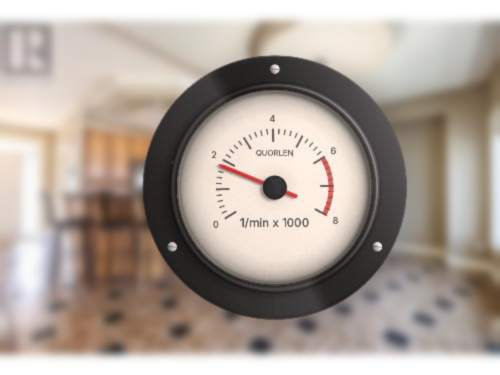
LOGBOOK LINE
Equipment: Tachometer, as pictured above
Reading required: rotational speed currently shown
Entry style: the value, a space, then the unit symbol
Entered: 1800 rpm
